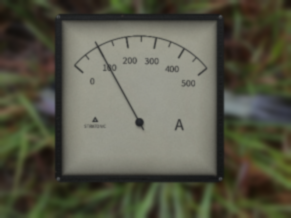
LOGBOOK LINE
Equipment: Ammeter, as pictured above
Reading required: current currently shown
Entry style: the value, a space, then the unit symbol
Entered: 100 A
